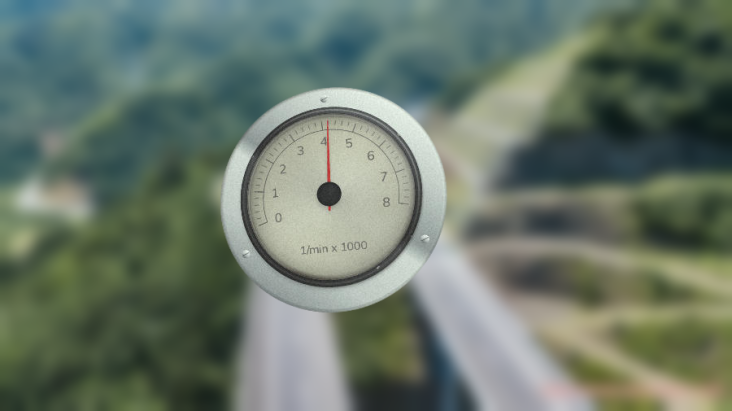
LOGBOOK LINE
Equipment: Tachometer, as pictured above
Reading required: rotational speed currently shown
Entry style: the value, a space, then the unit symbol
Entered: 4200 rpm
